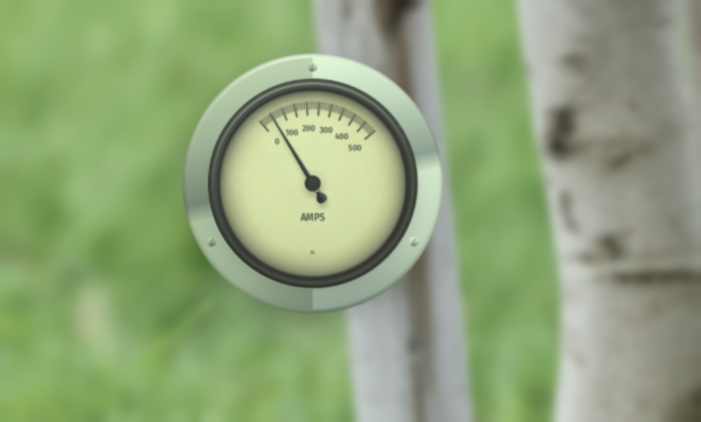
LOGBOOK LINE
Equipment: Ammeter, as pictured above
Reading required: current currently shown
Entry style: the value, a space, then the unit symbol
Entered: 50 A
